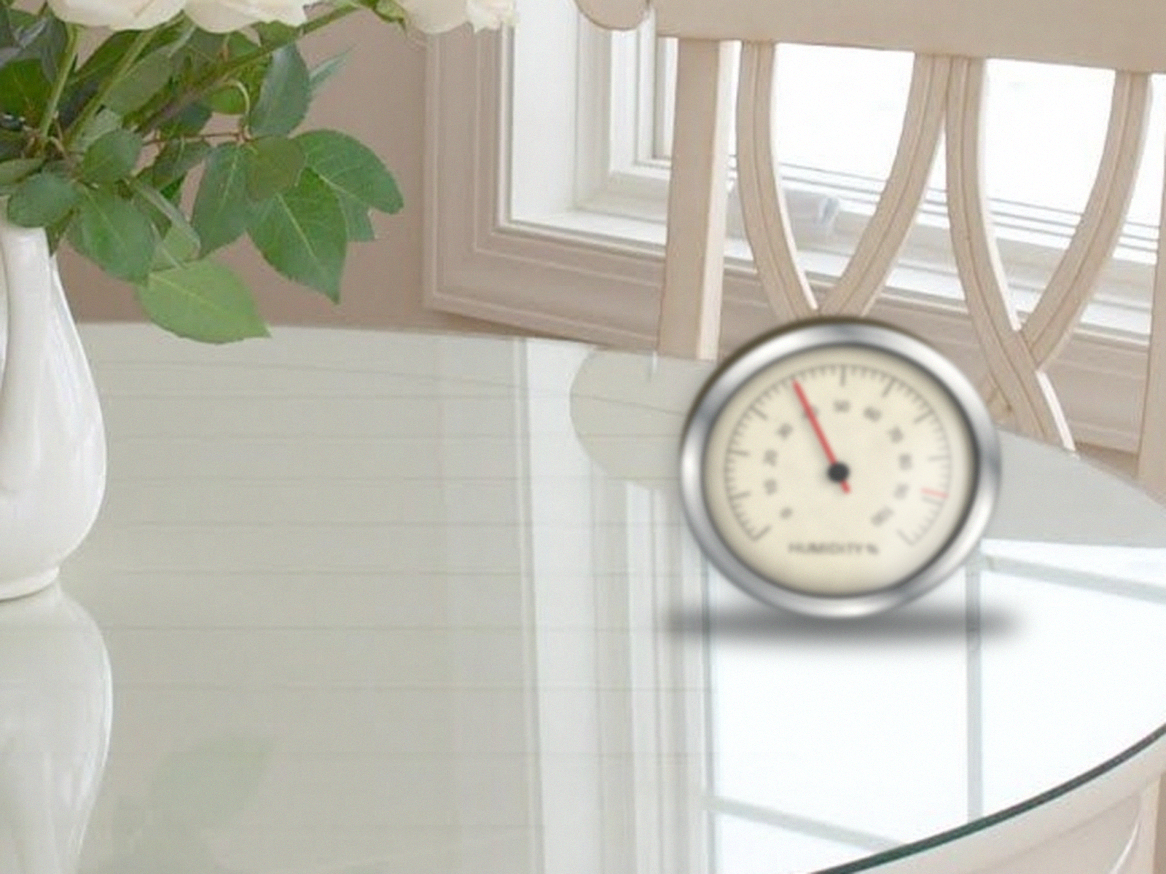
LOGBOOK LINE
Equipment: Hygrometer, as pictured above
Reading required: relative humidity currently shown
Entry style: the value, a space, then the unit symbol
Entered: 40 %
